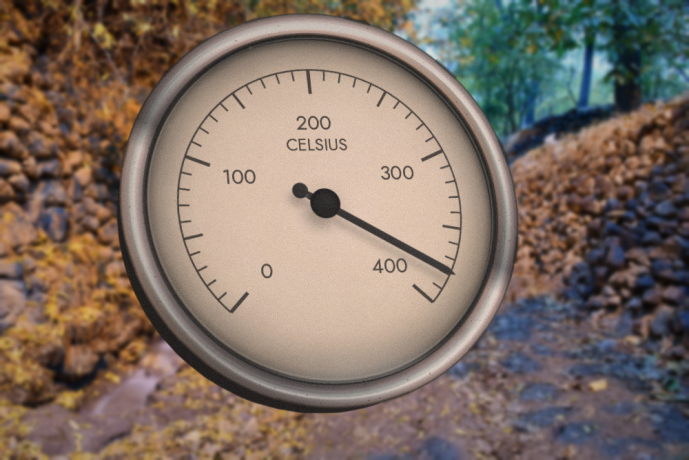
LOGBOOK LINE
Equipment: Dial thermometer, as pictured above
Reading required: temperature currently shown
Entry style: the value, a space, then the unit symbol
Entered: 380 °C
